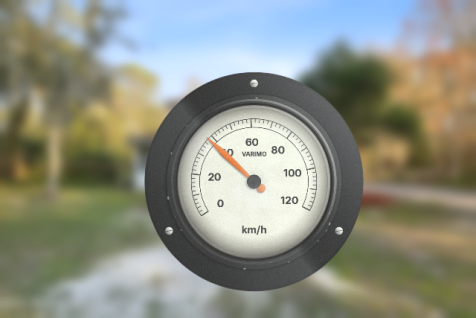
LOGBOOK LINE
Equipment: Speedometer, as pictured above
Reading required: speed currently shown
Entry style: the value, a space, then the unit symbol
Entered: 38 km/h
